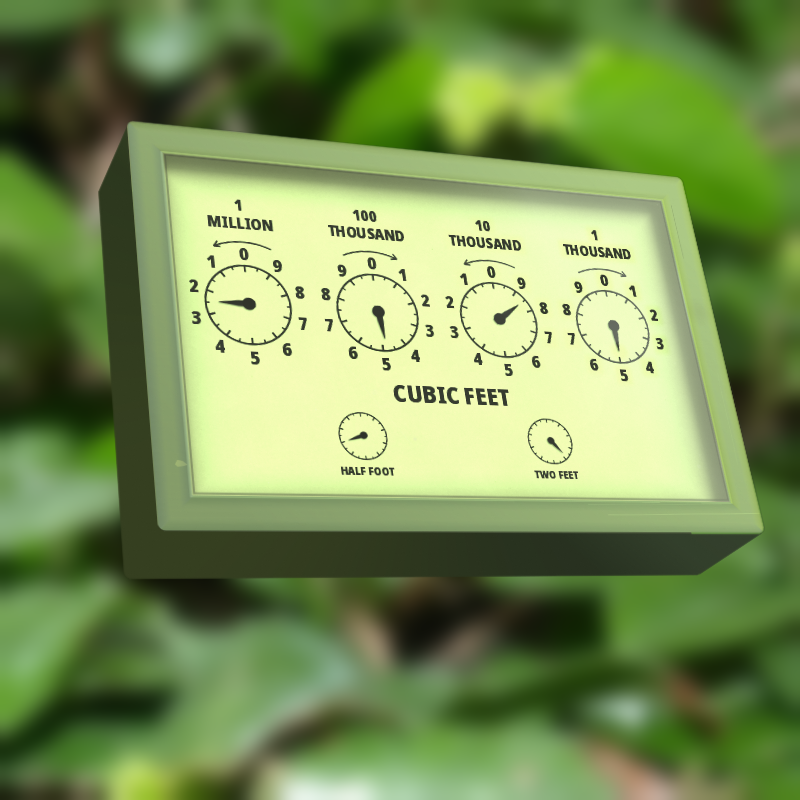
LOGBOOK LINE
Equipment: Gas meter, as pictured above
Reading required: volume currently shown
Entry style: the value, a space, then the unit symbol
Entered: 248500 ft³
